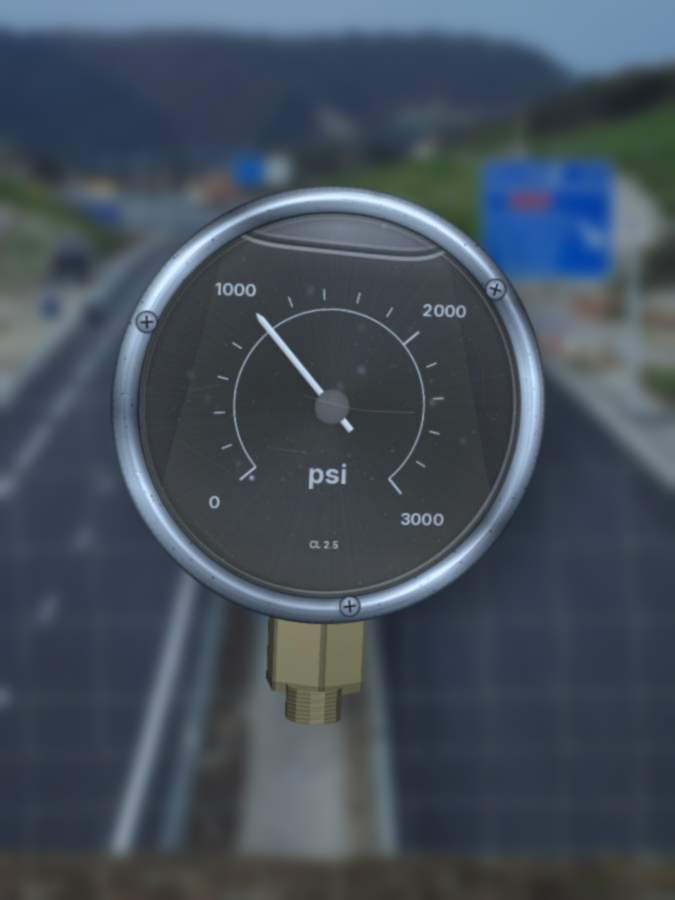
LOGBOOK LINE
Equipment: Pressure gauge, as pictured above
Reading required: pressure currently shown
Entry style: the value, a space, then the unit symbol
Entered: 1000 psi
